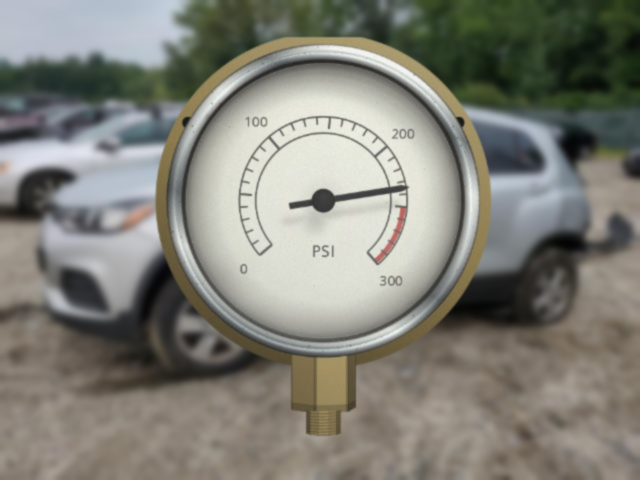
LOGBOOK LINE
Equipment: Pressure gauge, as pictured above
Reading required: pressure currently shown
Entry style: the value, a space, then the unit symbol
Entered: 235 psi
